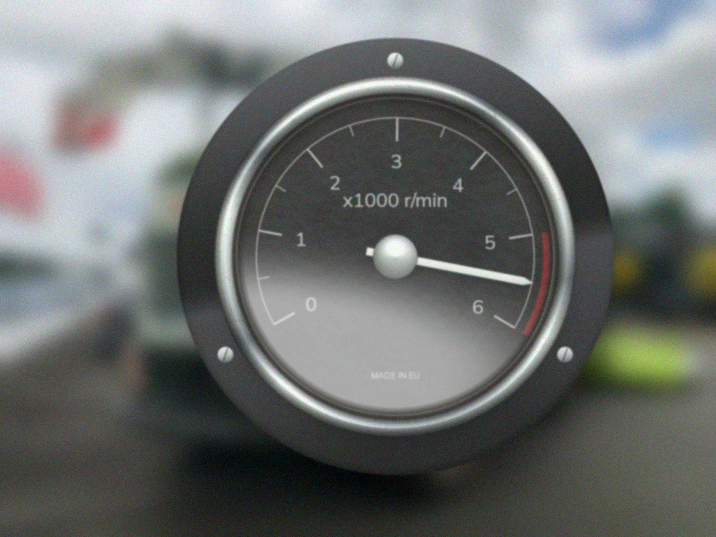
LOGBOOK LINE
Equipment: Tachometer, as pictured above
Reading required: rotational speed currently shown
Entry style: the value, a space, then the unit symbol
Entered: 5500 rpm
